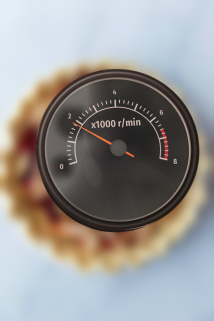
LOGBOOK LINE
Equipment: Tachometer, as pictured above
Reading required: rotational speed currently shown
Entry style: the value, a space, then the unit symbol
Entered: 1800 rpm
